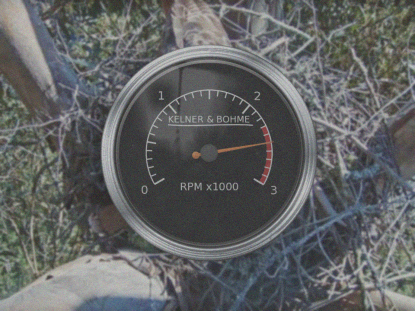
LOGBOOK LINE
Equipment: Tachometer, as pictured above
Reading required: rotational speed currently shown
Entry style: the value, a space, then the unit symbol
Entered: 2500 rpm
